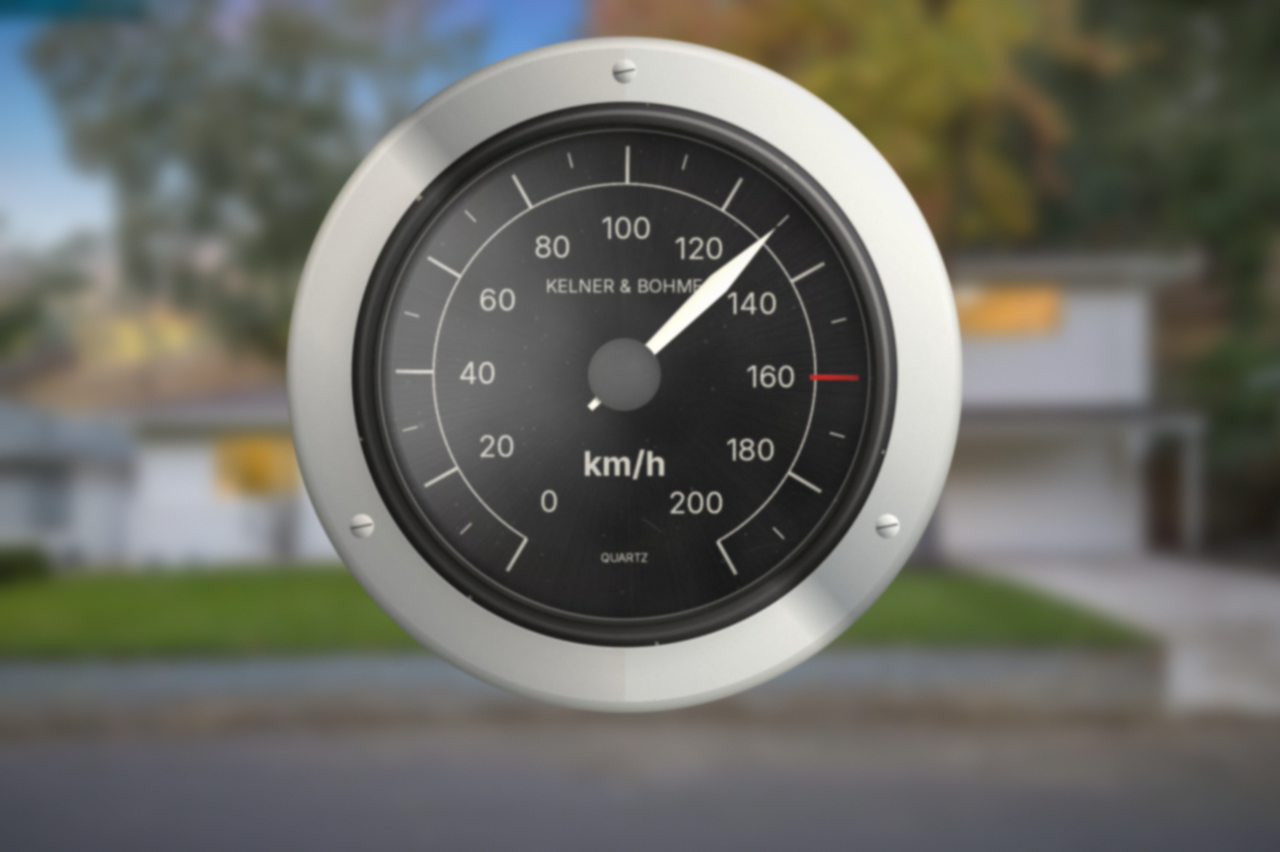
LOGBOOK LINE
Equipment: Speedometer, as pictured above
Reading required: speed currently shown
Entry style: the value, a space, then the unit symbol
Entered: 130 km/h
